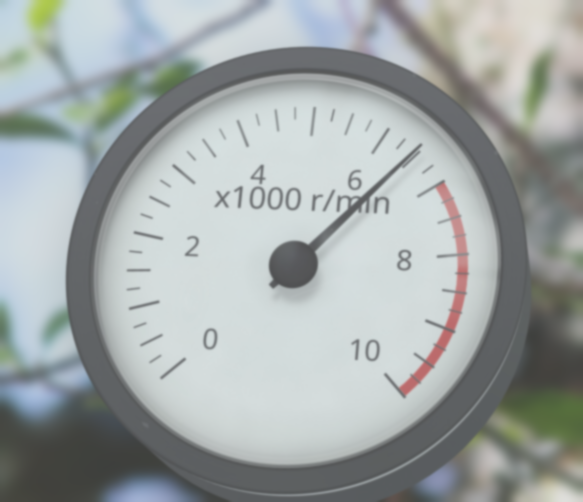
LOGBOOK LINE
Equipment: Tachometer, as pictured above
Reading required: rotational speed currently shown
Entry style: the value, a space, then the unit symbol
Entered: 6500 rpm
